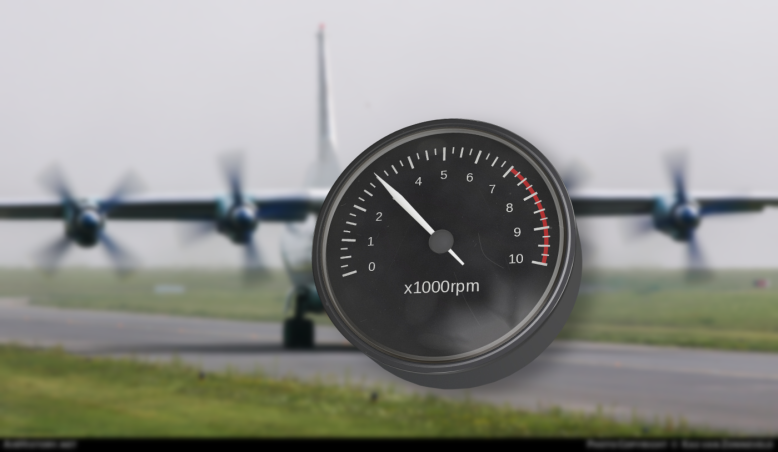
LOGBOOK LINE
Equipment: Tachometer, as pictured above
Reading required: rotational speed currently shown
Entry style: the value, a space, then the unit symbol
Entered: 3000 rpm
